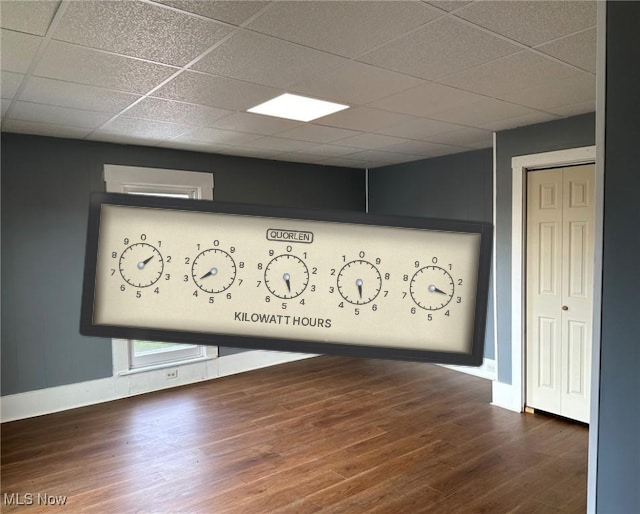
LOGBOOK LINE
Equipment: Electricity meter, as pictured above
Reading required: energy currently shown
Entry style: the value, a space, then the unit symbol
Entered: 13453 kWh
